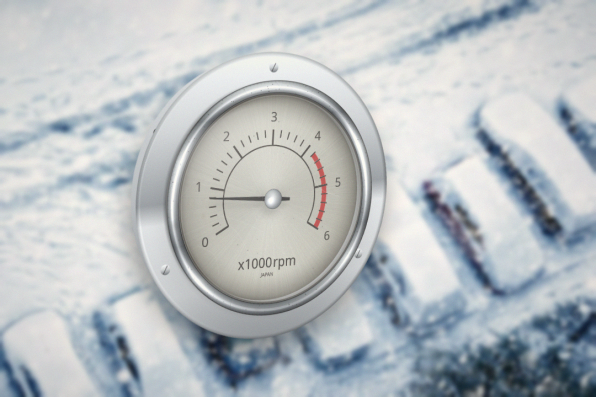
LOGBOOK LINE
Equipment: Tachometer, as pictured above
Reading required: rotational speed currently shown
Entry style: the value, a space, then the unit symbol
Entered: 800 rpm
